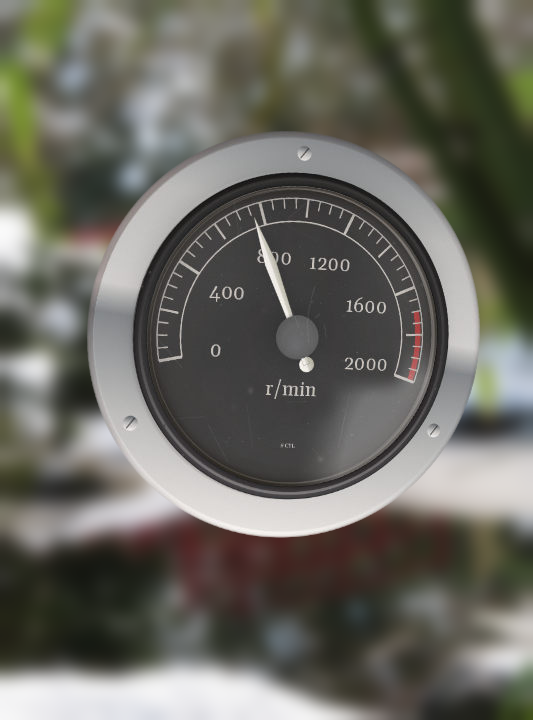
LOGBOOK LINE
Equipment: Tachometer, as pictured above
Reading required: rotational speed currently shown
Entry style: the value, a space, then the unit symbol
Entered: 750 rpm
